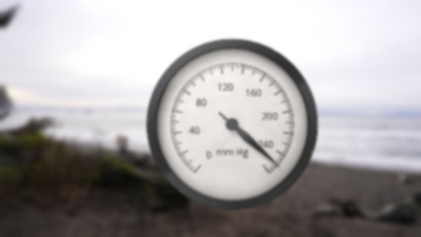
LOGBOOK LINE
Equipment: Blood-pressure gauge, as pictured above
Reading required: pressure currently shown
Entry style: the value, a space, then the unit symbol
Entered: 250 mmHg
